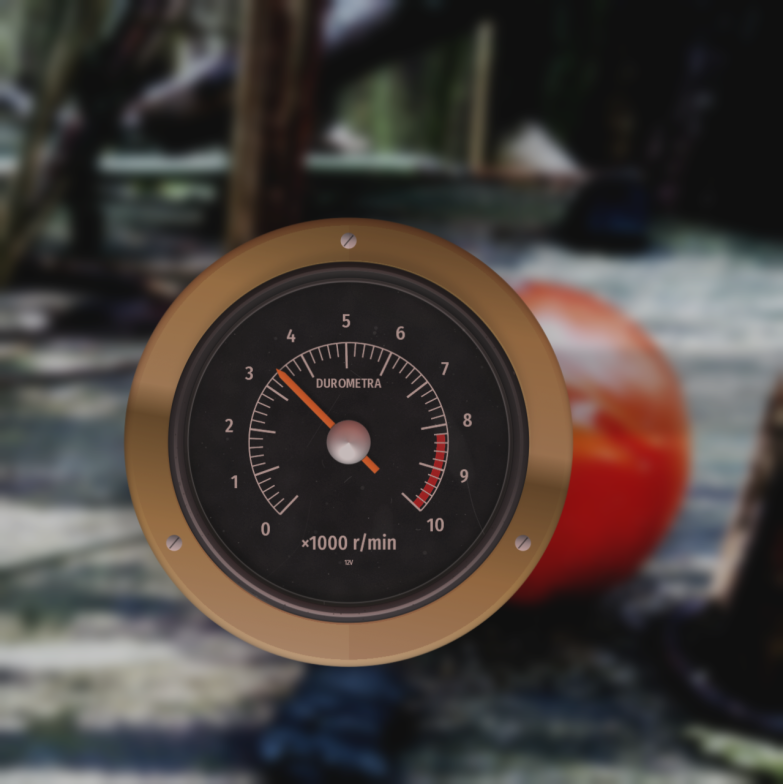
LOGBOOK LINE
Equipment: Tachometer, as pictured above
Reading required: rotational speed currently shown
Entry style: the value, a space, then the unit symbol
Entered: 3400 rpm
